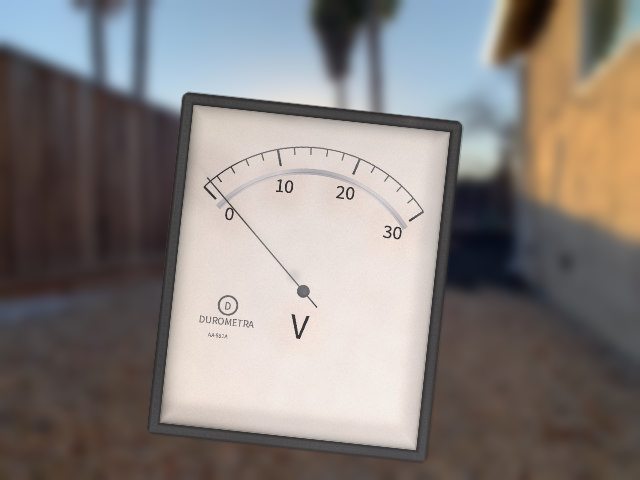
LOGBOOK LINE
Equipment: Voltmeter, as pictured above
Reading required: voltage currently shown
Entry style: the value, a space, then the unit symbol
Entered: 1 V
